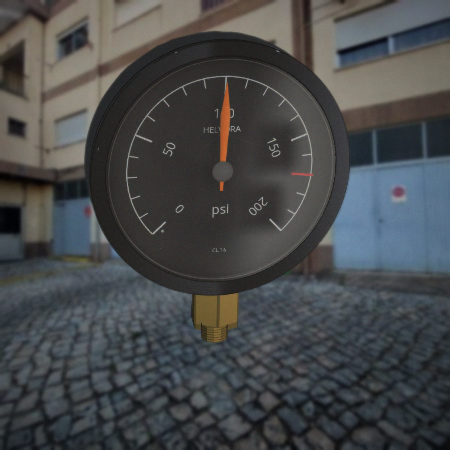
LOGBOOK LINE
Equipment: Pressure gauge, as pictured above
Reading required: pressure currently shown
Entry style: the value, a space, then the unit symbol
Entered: 100 psi
